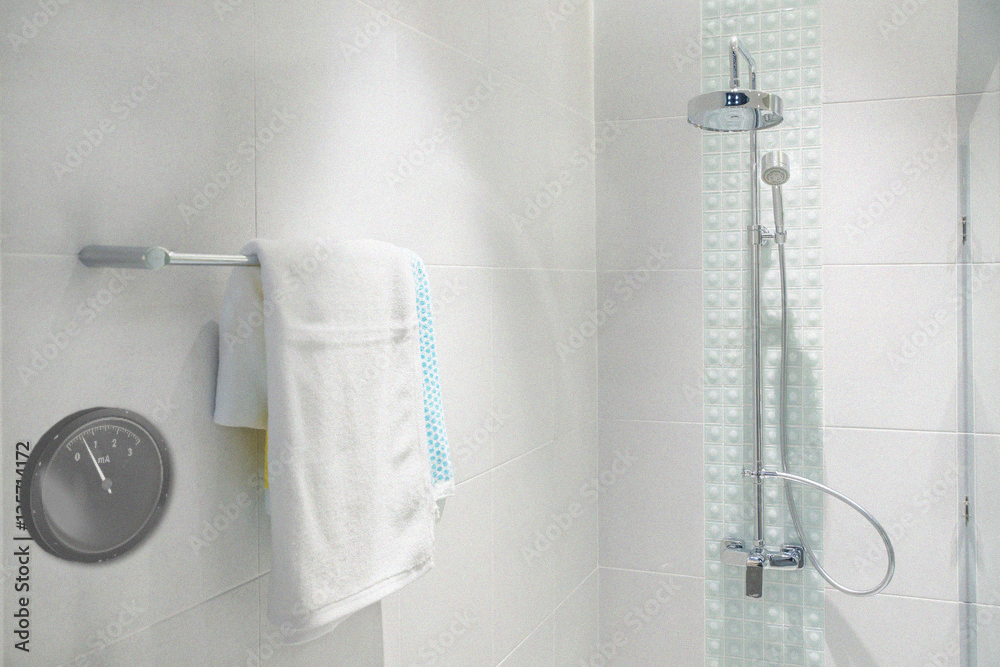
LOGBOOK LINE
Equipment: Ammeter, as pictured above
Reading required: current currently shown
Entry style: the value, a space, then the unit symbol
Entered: 0.5 mA
